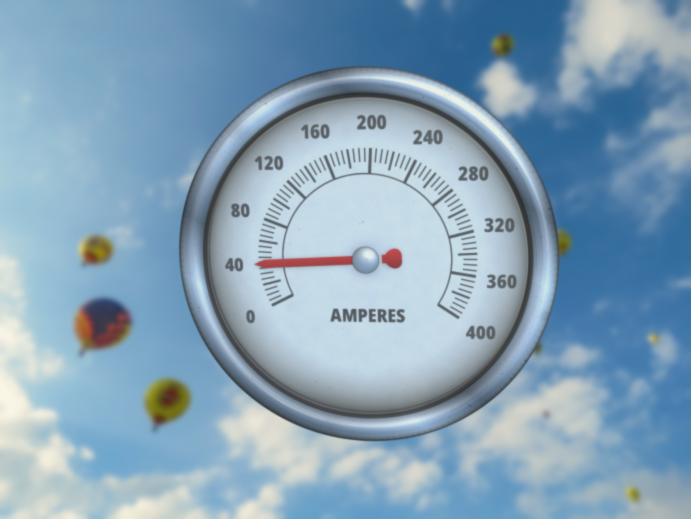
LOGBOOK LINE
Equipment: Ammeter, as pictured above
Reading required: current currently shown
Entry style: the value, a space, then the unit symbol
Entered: 40 A
